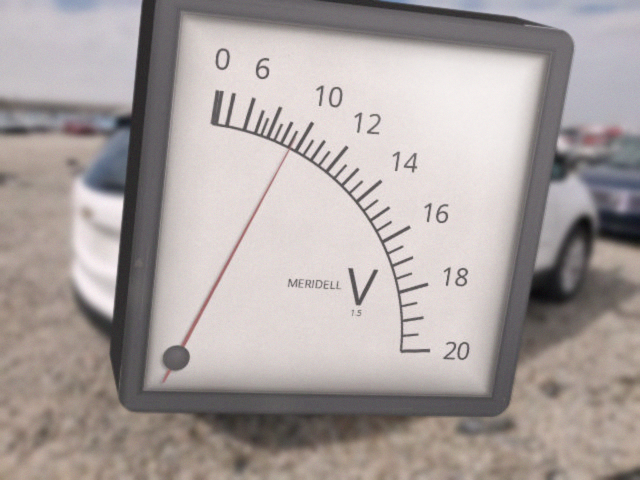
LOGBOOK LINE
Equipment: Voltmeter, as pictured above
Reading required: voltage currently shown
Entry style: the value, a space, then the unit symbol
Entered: 9.5 V
